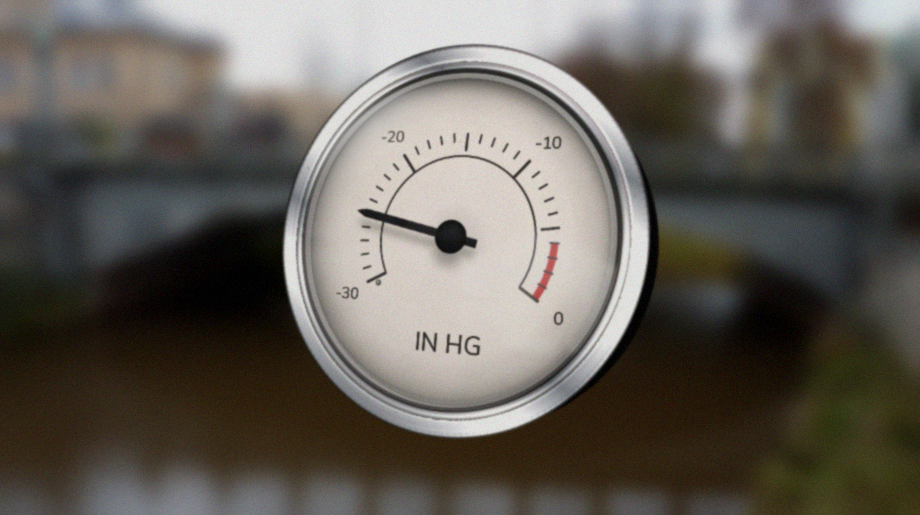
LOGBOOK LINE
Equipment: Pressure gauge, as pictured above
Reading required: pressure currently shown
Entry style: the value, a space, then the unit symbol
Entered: -25 inHg
